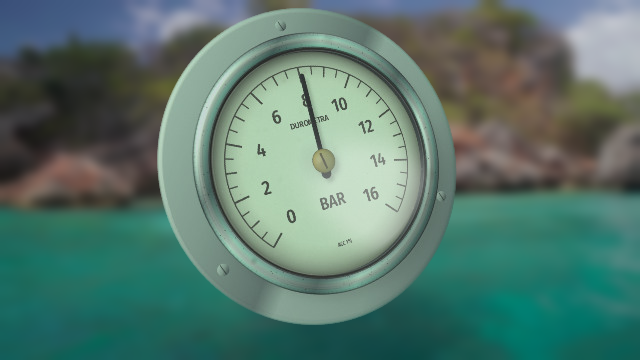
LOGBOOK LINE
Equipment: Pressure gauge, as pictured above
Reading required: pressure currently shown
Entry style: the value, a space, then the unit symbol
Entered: 8 bar
